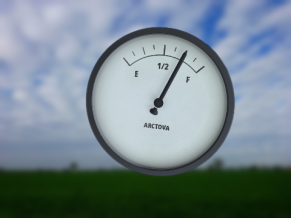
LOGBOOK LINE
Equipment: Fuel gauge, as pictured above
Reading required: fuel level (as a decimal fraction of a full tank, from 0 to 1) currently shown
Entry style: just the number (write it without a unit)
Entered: 0.75
